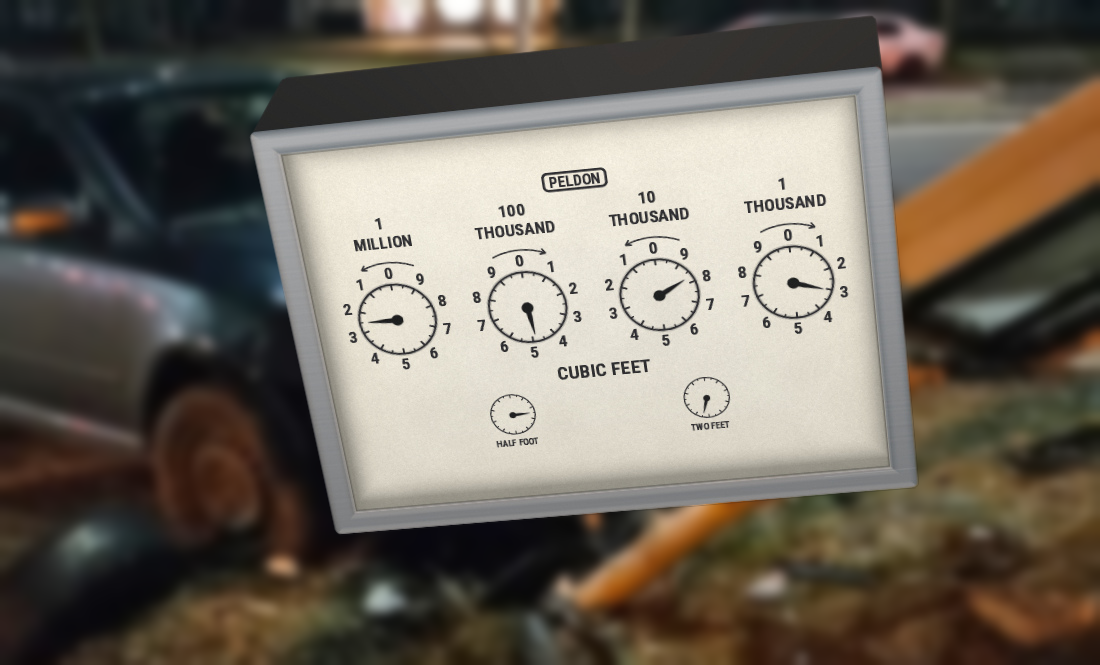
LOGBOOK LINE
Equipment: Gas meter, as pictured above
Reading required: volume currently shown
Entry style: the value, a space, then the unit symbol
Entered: 248300 ft³
